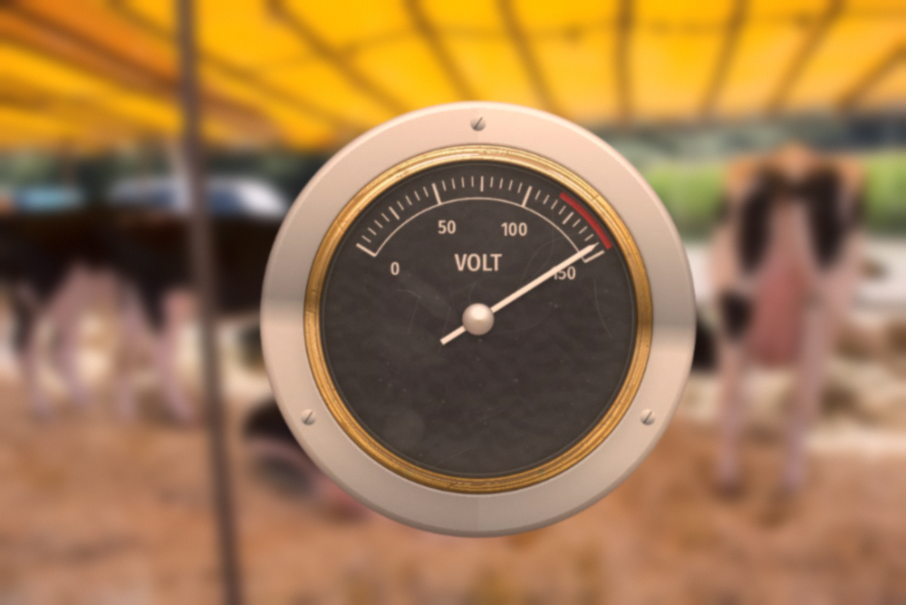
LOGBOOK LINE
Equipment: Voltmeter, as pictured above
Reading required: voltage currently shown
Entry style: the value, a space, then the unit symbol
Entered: 145 V
